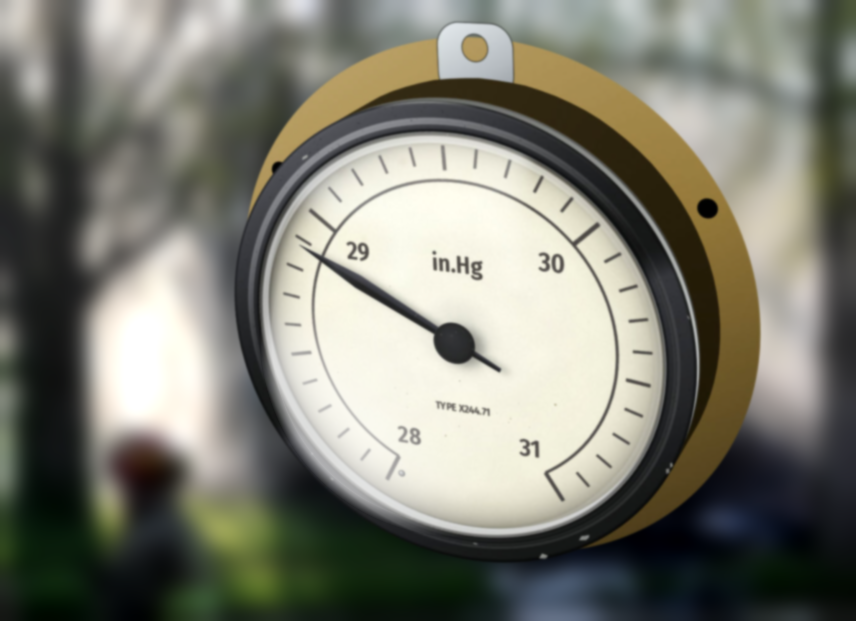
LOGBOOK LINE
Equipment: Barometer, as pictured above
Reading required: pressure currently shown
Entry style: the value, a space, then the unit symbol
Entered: 28.9 inHg
